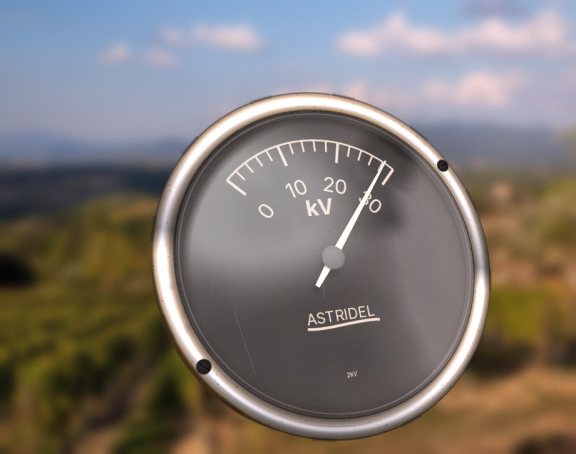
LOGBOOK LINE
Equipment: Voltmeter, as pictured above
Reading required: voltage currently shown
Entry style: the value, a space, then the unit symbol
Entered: 28 kV
